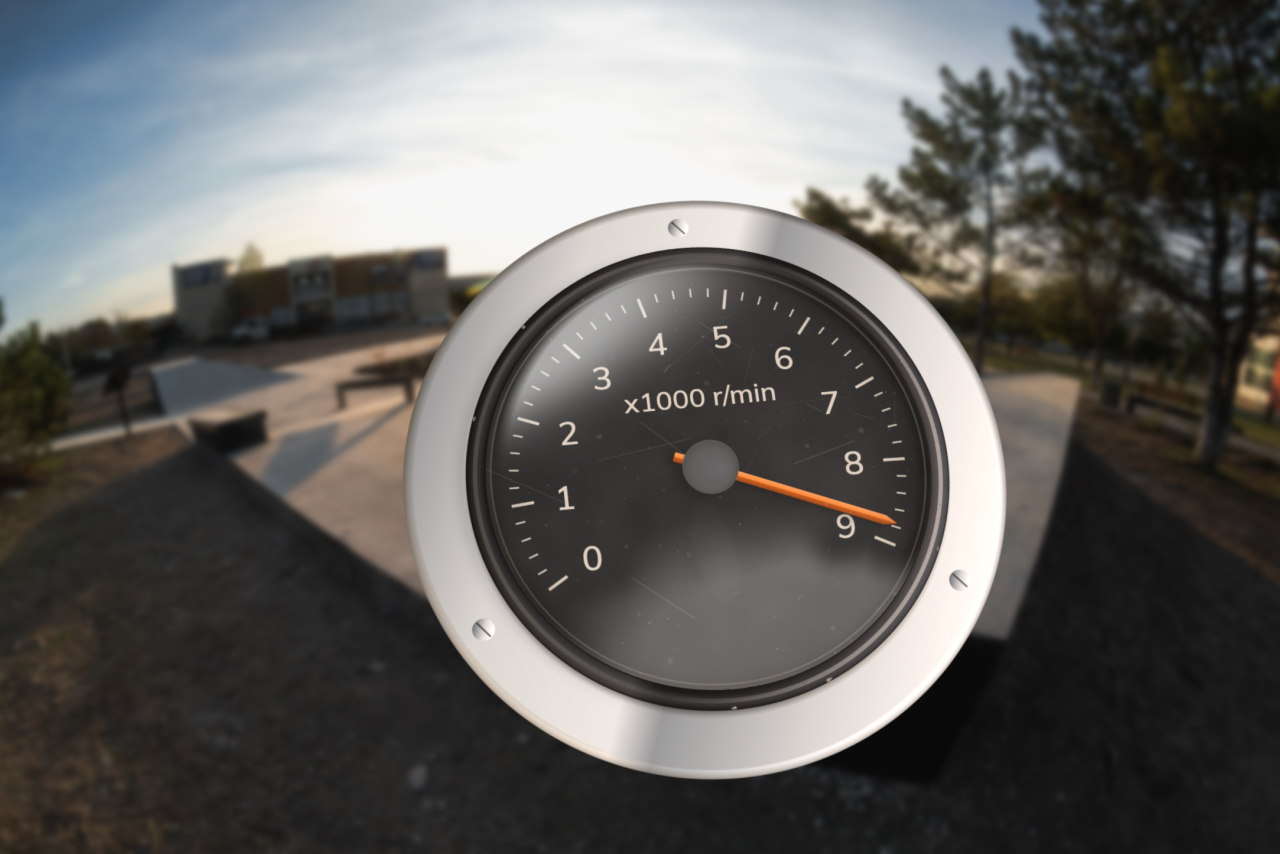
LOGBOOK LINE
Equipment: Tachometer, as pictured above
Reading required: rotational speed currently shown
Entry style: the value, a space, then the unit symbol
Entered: 8800 rpm
